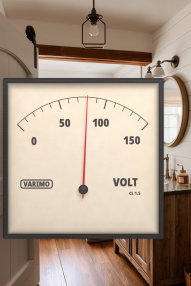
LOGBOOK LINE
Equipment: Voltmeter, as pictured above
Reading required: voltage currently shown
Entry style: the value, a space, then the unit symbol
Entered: 80 V
